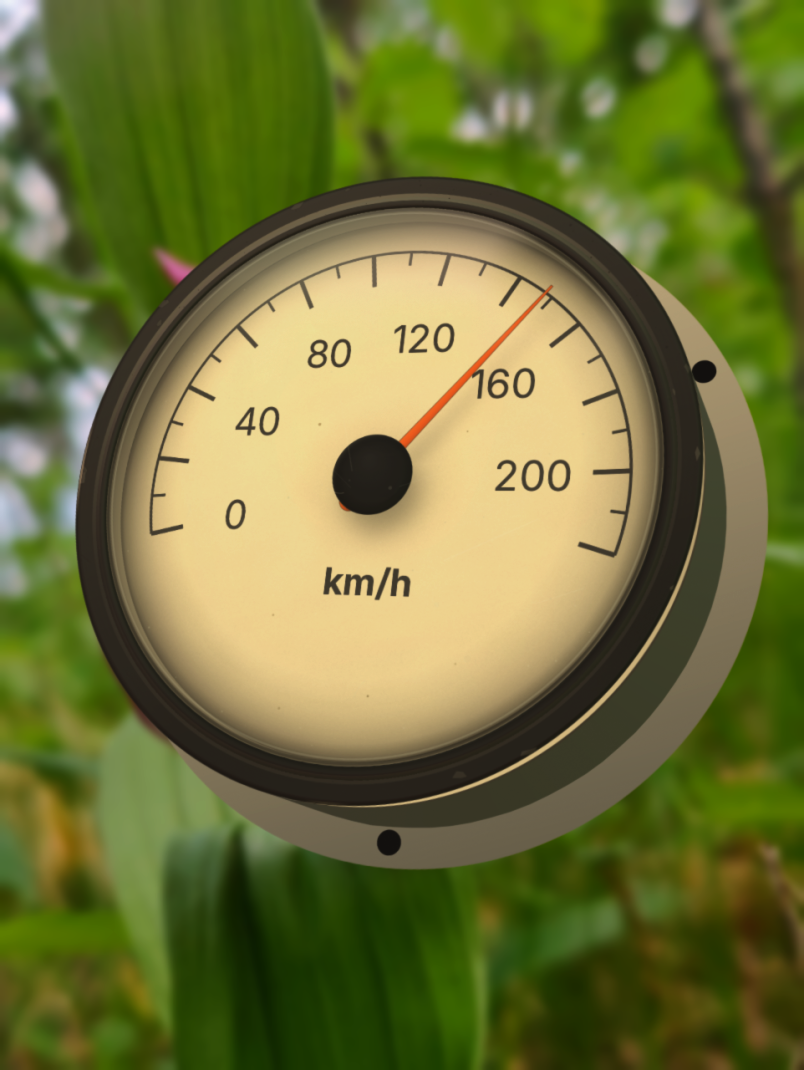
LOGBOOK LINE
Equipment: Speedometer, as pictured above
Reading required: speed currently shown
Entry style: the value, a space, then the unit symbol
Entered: 150 km/h
